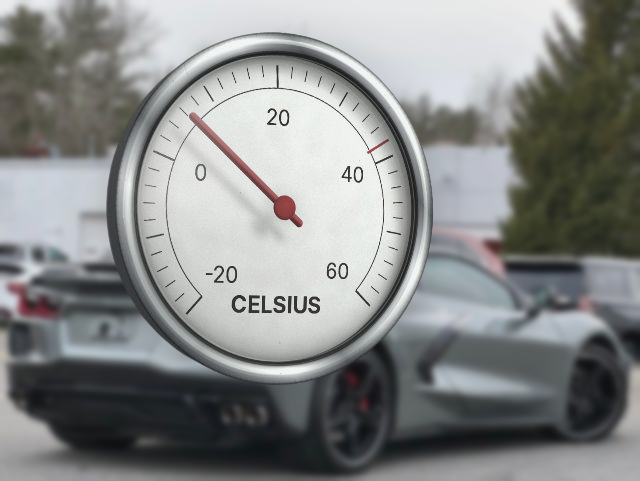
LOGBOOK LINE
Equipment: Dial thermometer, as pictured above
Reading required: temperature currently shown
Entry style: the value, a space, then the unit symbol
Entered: 6 °C
